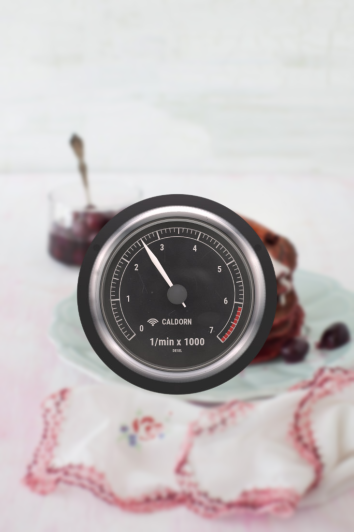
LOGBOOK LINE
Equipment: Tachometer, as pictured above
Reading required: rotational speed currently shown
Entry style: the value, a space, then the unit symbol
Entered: 2600 rpm
